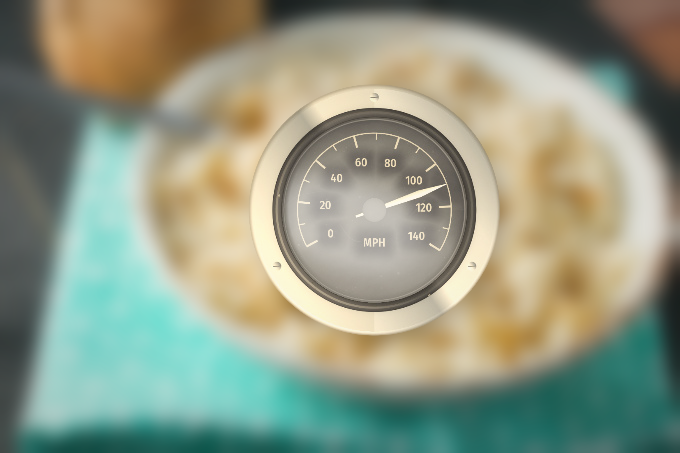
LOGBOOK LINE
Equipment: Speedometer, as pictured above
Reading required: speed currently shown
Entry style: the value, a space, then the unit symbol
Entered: 110 mph
